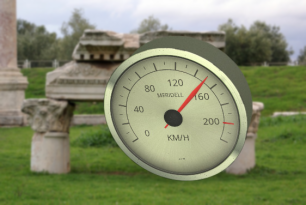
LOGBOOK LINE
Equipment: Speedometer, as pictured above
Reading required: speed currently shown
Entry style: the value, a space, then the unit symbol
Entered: 150 km/h
